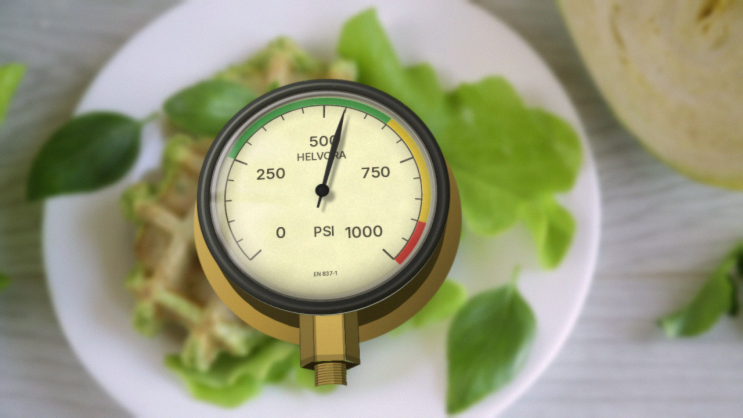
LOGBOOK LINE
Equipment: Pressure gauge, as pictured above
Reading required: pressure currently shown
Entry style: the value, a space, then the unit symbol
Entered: 550 psi
